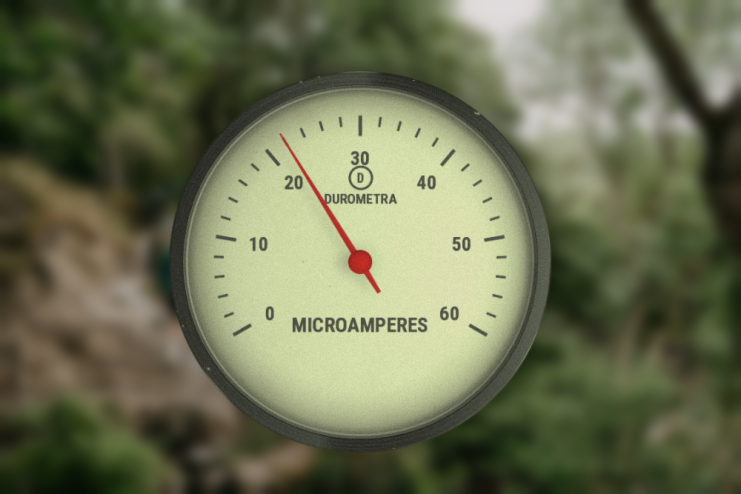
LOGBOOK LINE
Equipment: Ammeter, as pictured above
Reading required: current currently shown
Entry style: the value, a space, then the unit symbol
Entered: 22 µA
